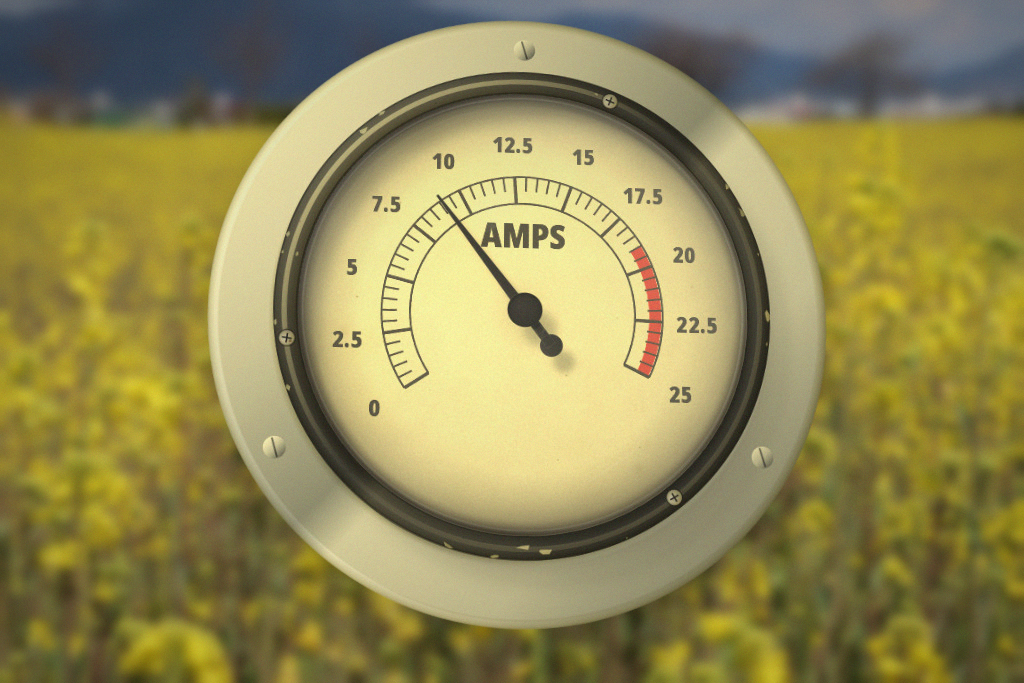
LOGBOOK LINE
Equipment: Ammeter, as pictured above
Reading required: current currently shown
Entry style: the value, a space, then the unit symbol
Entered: 9 A
